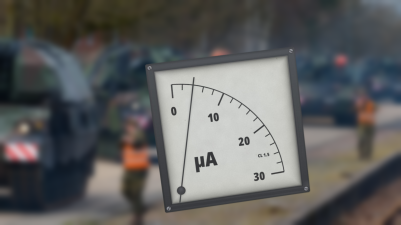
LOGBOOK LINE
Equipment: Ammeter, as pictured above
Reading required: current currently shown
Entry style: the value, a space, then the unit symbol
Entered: 4 µA
